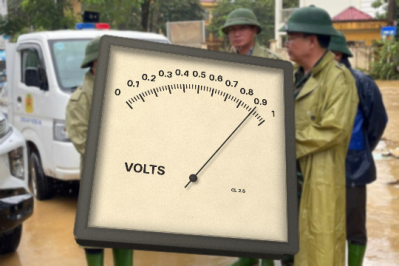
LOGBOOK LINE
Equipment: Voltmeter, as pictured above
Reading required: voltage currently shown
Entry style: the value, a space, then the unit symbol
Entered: 0.9 V
